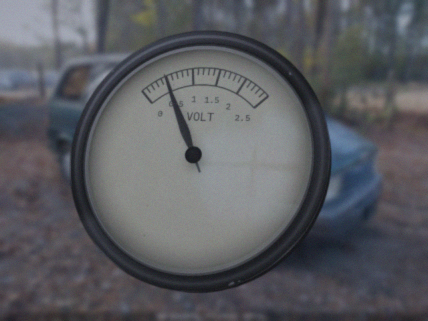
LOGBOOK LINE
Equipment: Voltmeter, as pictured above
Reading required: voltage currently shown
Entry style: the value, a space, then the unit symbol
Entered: 0.5 V
